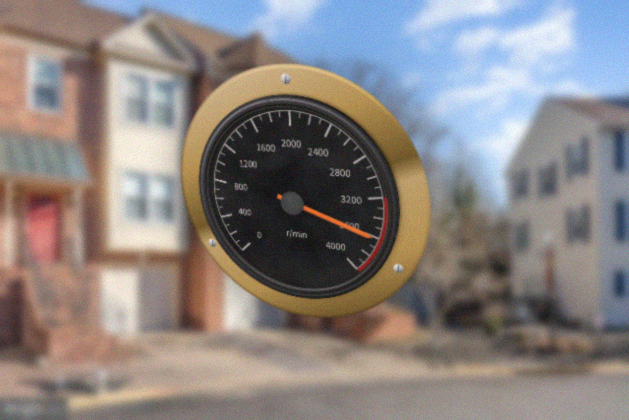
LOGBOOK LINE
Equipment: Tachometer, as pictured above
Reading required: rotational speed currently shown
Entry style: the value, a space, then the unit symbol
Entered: 3600 rpm
